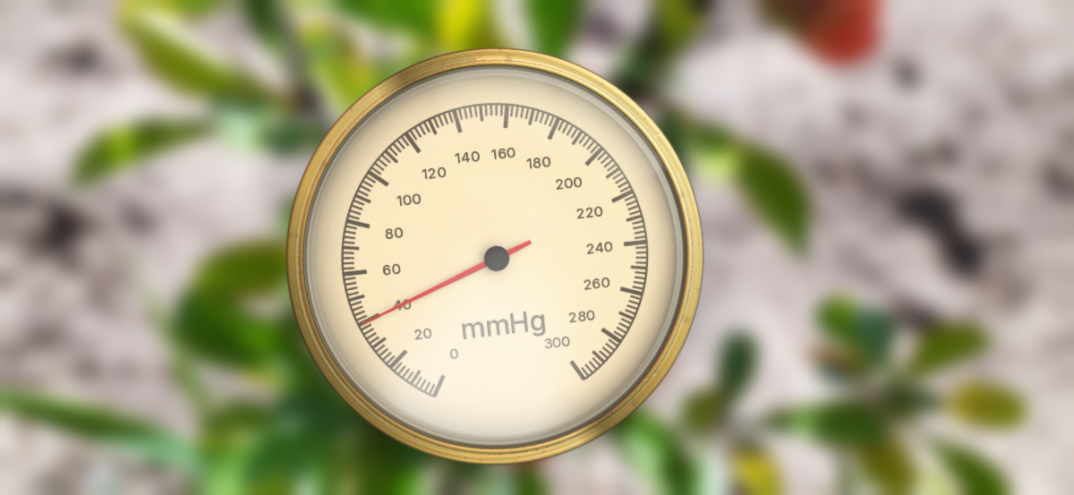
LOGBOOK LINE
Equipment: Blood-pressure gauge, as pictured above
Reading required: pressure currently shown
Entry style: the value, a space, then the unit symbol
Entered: 40 mmHg
